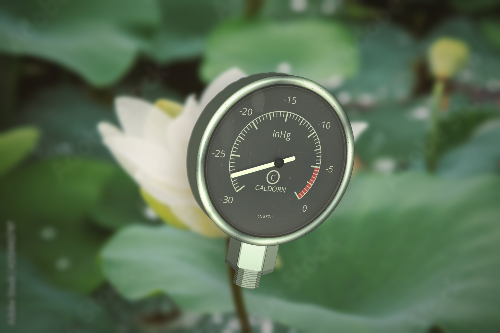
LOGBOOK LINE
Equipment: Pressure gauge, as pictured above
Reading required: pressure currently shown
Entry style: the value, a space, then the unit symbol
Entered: -27.5 inHg
